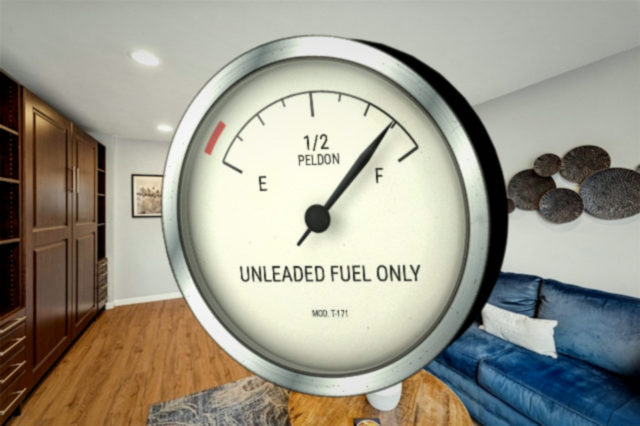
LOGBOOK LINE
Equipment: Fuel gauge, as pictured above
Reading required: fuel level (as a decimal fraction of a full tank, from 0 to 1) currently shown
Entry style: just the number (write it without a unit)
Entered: 0.875
